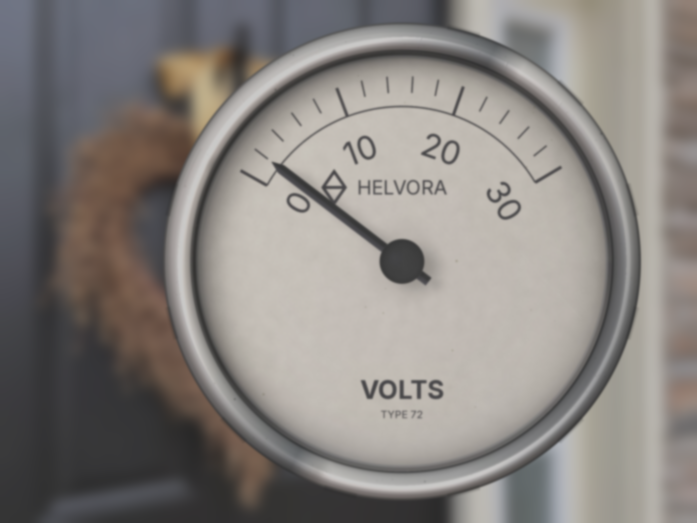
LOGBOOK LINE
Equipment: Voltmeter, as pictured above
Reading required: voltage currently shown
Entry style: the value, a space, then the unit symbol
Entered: 2 V
